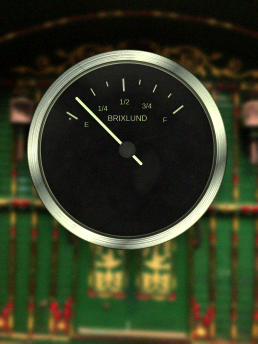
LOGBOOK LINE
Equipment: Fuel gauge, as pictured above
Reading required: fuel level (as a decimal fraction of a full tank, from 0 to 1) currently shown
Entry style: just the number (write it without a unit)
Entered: 0.125
